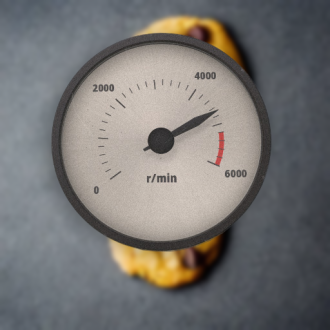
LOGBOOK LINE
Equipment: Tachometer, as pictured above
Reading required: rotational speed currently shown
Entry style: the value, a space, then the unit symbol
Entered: 4700 rpm
